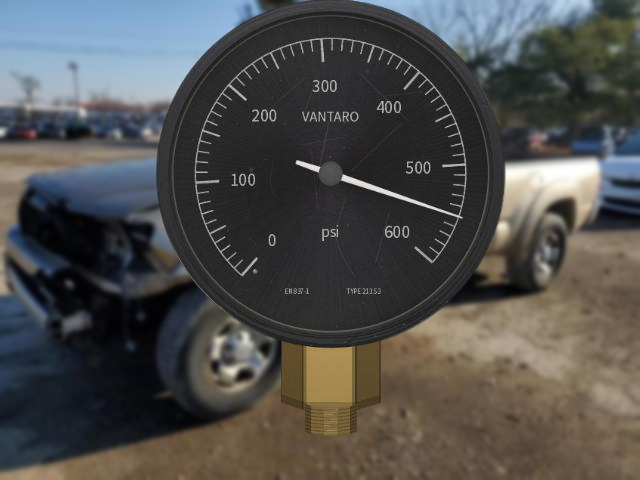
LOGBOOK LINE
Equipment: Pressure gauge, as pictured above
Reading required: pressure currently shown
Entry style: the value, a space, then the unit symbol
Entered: 550 psi
